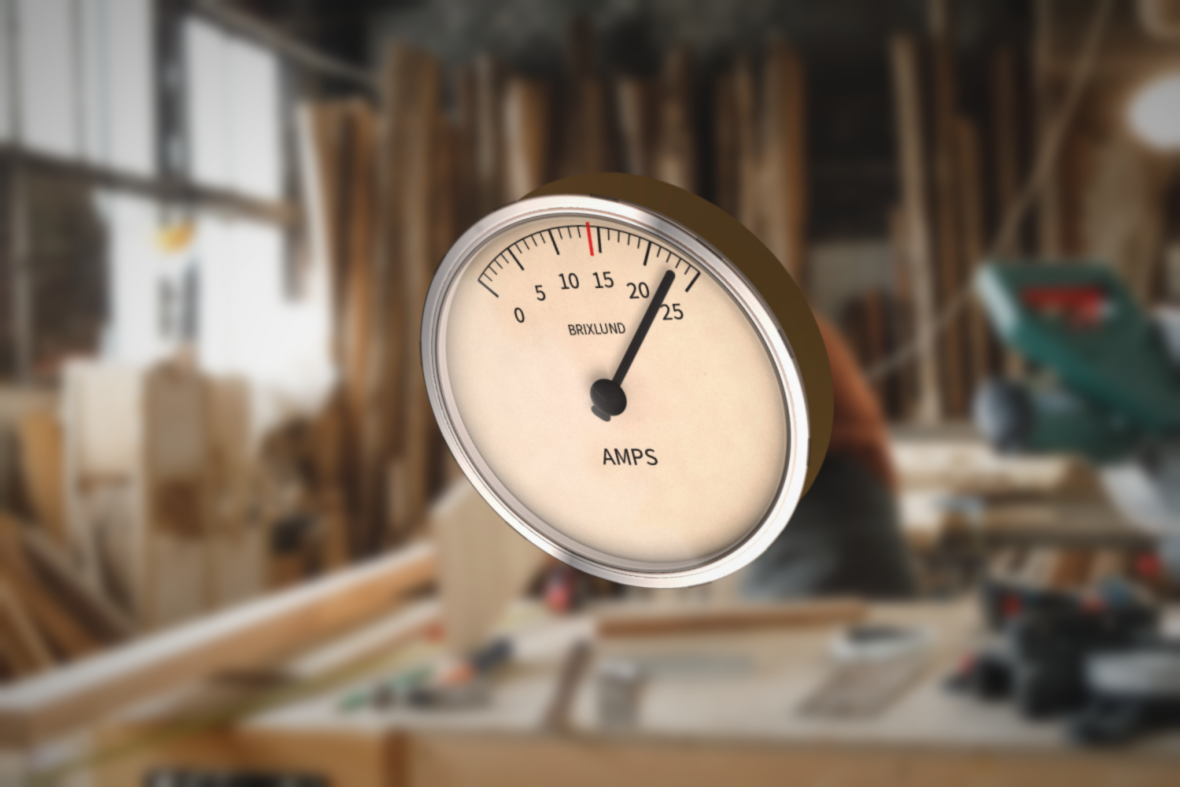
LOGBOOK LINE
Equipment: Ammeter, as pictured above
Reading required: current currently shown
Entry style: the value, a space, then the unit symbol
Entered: 23 A
